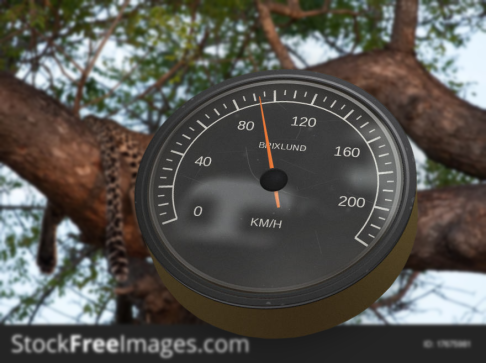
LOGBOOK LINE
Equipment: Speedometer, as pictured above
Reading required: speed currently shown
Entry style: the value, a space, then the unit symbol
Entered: 92.5 km/h
